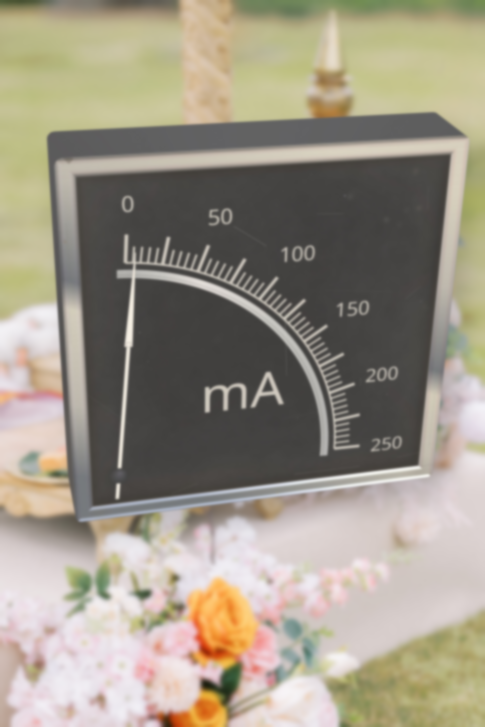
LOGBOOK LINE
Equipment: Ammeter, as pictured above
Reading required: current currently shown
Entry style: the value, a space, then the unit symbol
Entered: 5 mA
